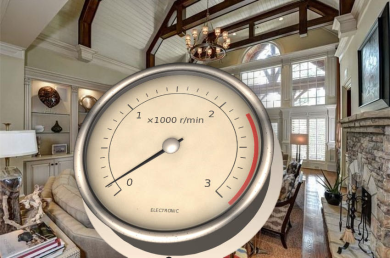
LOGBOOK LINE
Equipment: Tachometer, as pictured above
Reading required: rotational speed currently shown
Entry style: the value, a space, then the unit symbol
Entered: 100 rpm
